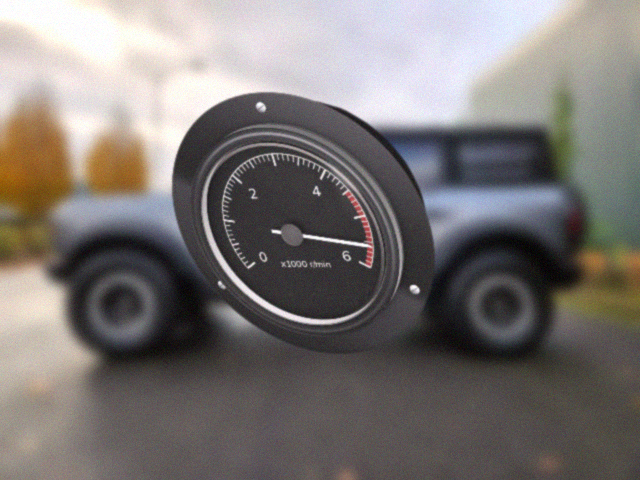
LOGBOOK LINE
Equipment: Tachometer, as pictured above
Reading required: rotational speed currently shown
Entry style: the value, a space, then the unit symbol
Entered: 5500 rpm
